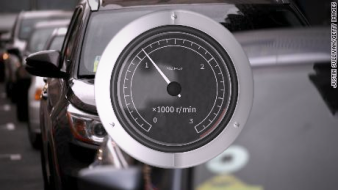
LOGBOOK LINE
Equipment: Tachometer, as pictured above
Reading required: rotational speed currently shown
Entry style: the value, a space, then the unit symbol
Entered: 1100 rpm
